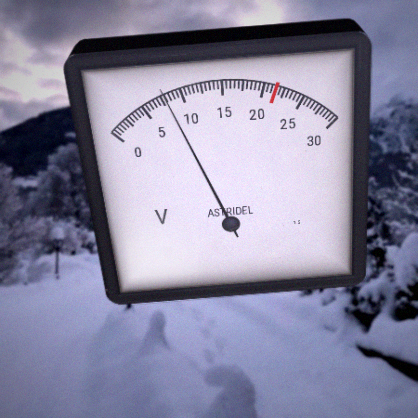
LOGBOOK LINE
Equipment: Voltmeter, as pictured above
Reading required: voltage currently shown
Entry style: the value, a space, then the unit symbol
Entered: 8 V
